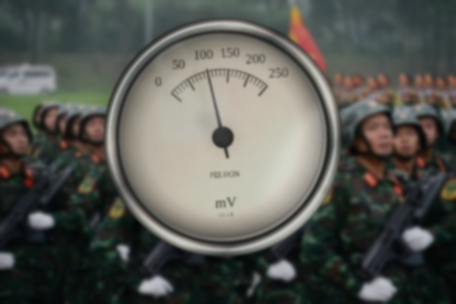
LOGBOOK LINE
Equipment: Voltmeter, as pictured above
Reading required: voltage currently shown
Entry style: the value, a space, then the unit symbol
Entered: 100 mV
